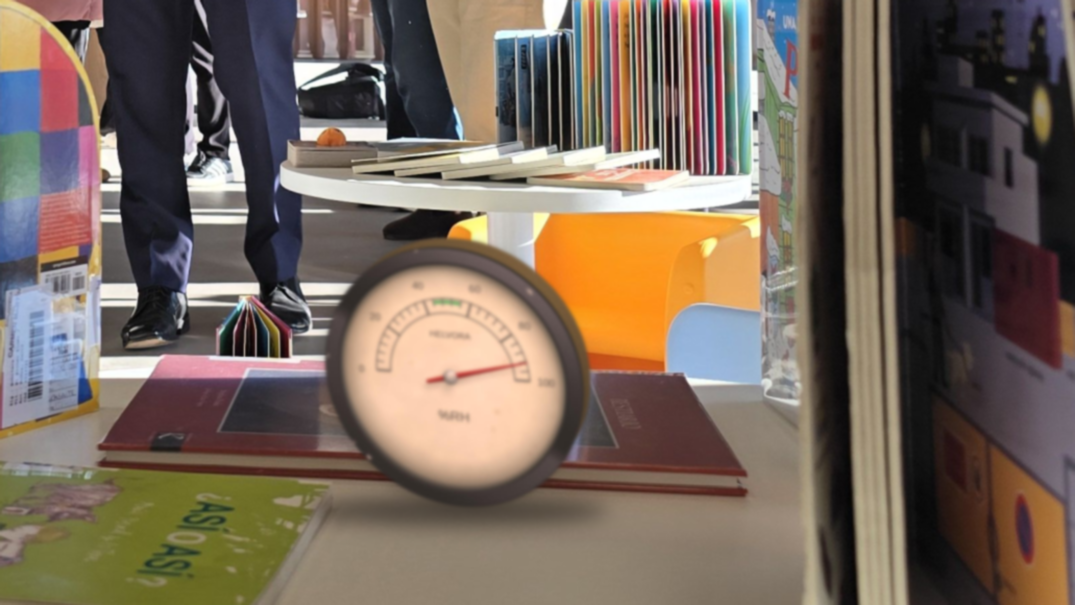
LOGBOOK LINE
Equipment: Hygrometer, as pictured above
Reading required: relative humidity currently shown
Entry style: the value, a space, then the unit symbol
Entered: 92 %
